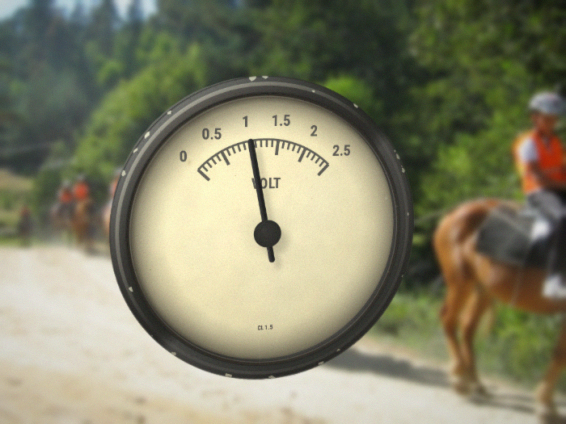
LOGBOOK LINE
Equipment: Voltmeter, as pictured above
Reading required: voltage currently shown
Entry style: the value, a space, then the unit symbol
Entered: 1 V
